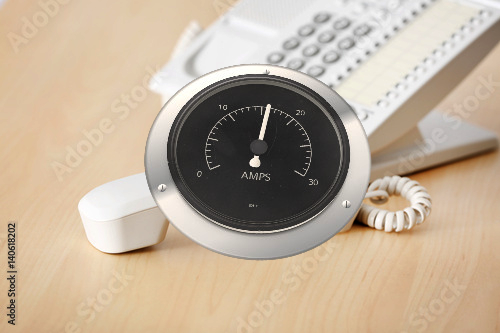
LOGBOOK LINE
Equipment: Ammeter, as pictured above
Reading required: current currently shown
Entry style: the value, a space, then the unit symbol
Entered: 16 A
